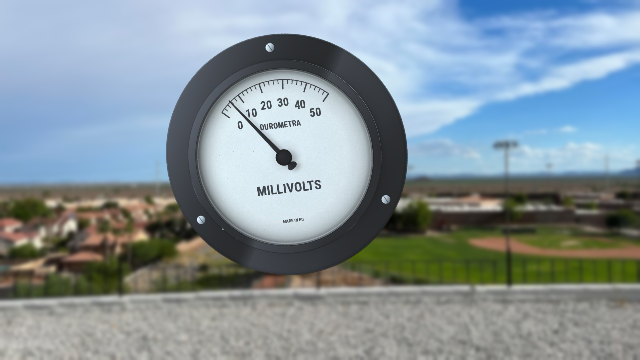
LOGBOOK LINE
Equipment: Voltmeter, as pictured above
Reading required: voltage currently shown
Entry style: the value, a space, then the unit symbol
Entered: 6 mV
